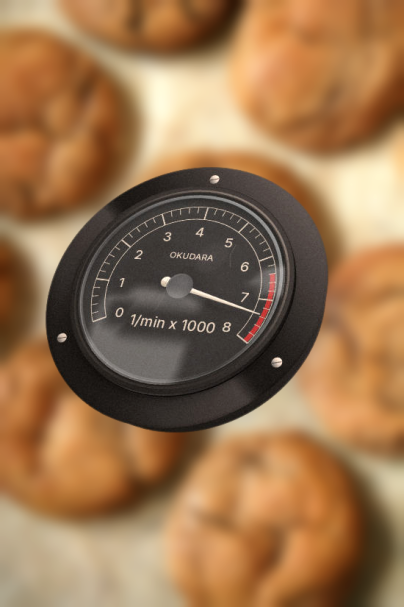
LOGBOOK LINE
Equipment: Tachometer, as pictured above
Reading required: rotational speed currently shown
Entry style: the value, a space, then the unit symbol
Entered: 7400 rpm
